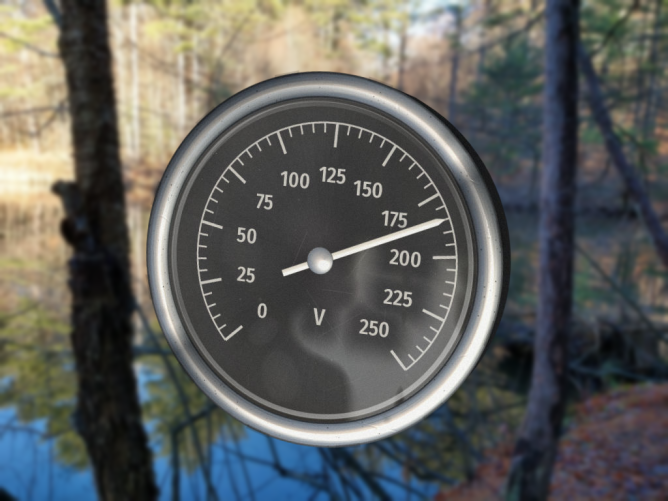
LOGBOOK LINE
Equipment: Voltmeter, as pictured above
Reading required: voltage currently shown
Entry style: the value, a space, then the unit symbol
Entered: 185 V
